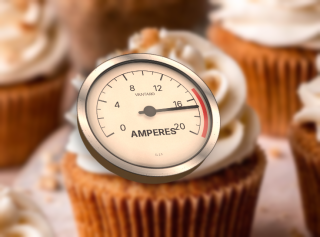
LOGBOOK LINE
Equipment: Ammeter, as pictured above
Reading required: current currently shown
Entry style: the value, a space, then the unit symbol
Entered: 17 A
